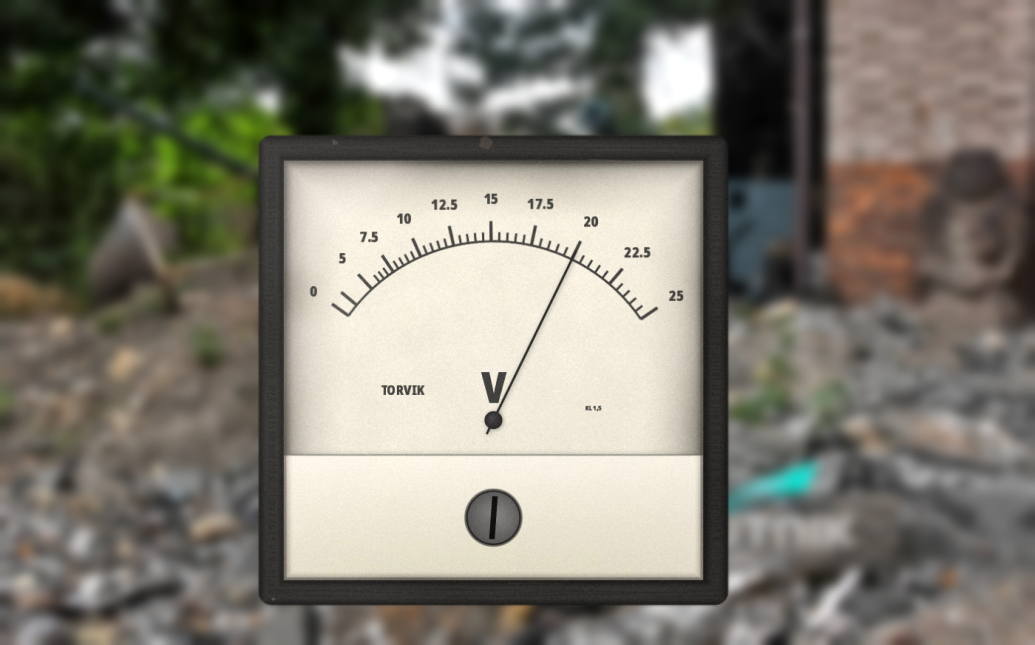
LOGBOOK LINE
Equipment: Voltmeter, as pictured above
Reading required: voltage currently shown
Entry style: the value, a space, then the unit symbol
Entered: 20 V
